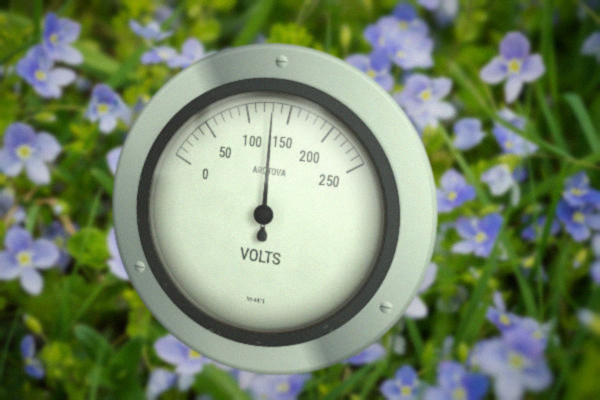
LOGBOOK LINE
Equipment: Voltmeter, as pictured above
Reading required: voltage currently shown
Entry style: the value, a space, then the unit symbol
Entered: 130 V
